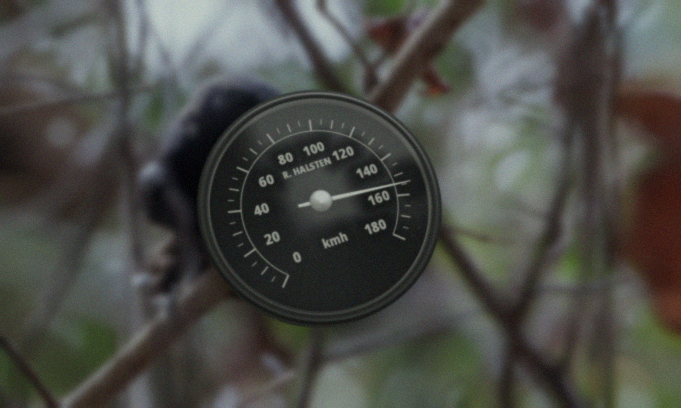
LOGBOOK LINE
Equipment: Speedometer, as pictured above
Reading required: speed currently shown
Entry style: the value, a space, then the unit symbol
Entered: 155 km/h
